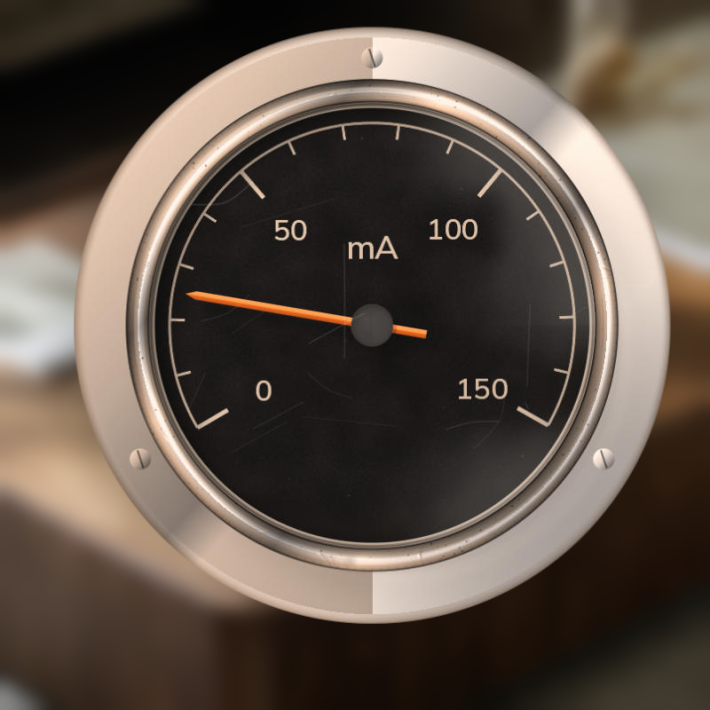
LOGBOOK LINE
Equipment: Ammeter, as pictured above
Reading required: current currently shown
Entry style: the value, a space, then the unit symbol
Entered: 25 mA
